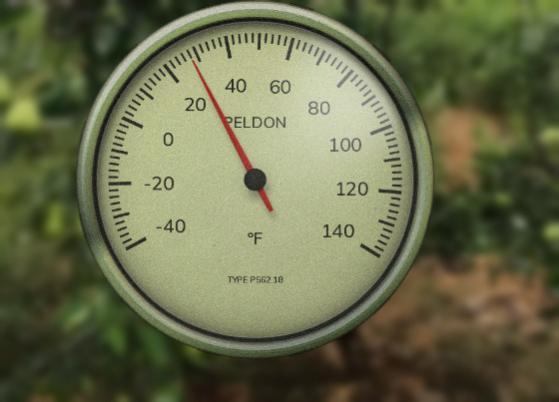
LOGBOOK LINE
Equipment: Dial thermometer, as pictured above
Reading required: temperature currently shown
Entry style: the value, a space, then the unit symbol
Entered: 28 °F
